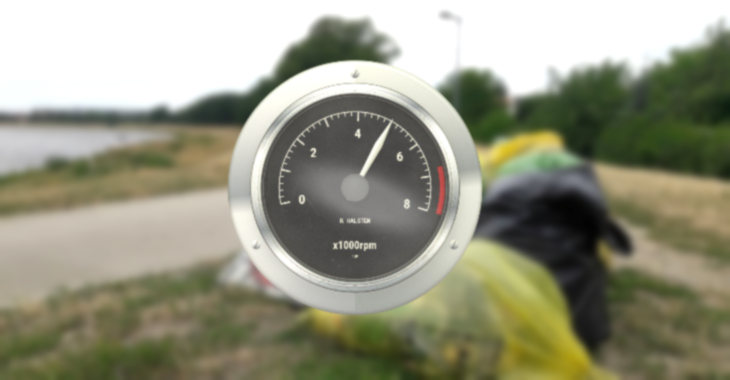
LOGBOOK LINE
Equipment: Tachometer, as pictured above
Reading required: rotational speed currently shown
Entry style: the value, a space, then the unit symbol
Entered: 5000 rpm
